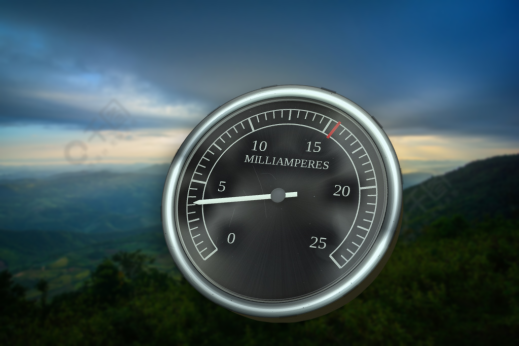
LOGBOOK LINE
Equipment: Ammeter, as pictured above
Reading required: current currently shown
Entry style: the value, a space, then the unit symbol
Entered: 3.5 mA
